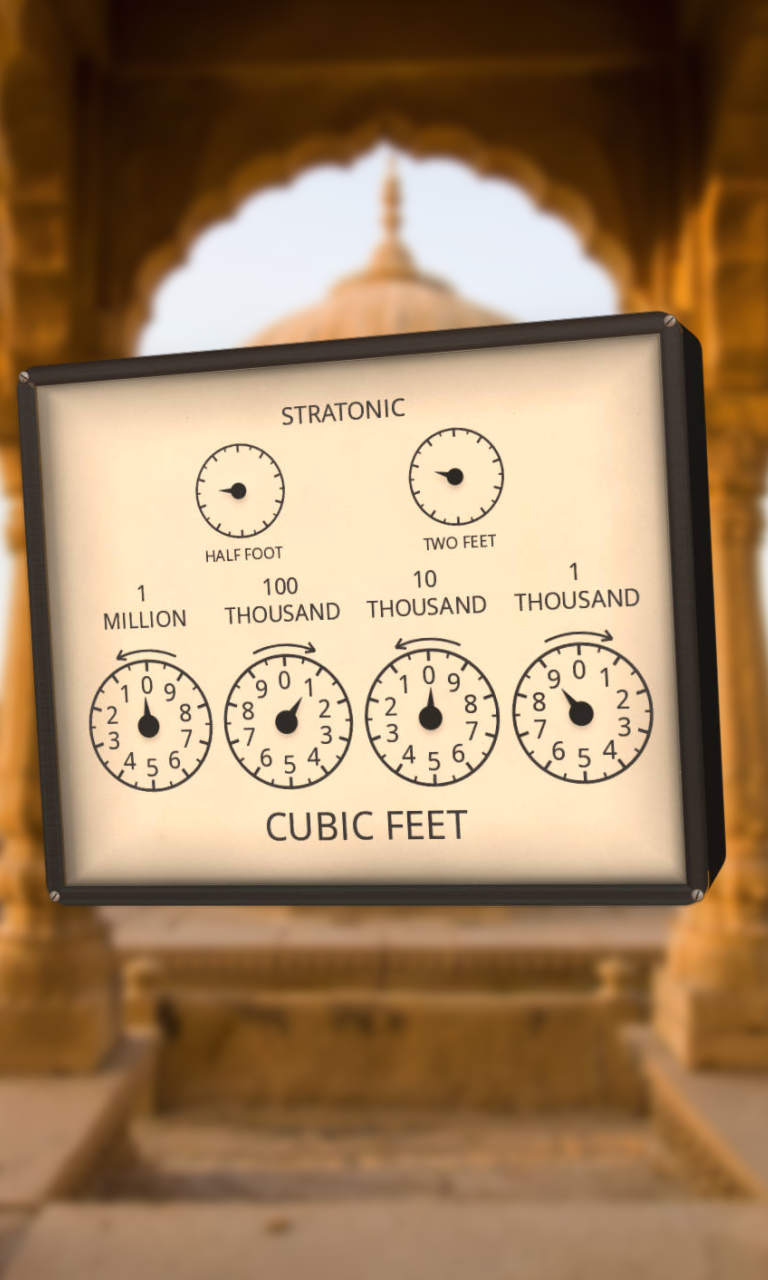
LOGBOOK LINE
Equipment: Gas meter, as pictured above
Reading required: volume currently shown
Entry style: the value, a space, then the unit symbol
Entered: 9900 ft³
